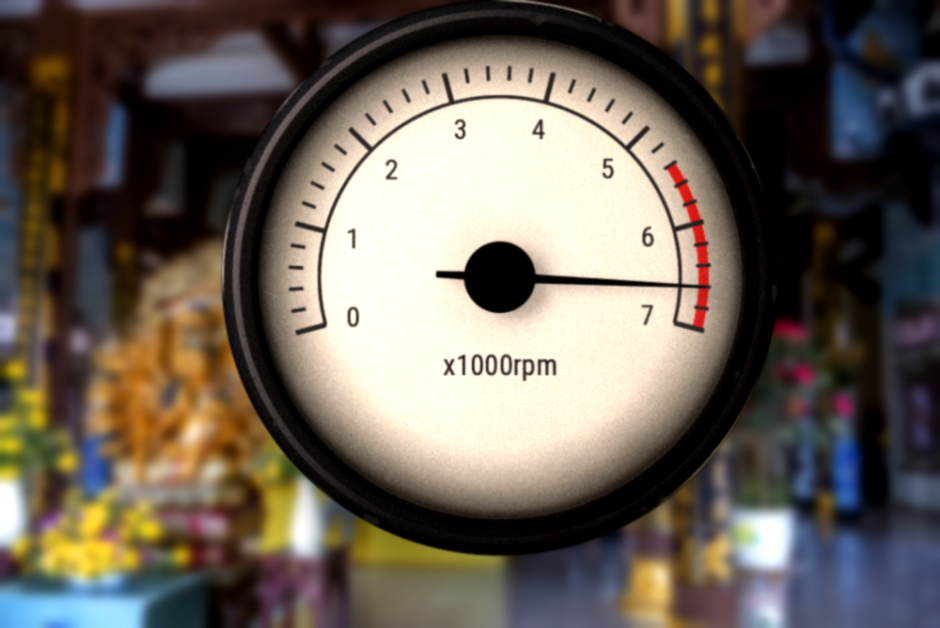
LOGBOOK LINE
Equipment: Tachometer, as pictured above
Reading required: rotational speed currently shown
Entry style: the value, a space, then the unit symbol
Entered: 6600 rpm
